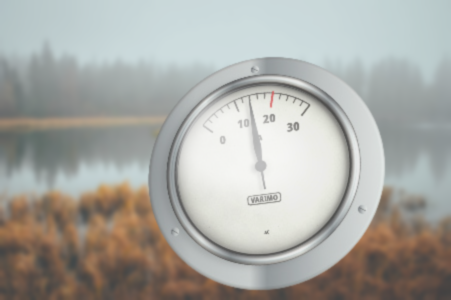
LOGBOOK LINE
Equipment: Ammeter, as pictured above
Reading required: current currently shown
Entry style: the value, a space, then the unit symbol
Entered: 14 A
